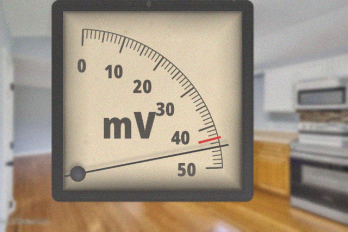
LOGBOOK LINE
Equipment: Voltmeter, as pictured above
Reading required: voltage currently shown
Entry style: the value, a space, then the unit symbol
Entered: 45 mV
